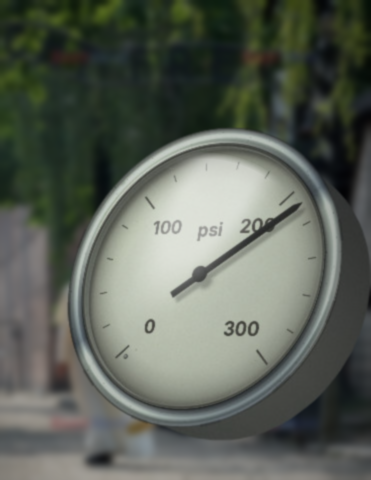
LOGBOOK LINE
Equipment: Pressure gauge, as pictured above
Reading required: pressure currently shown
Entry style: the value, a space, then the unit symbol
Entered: 210 psi
